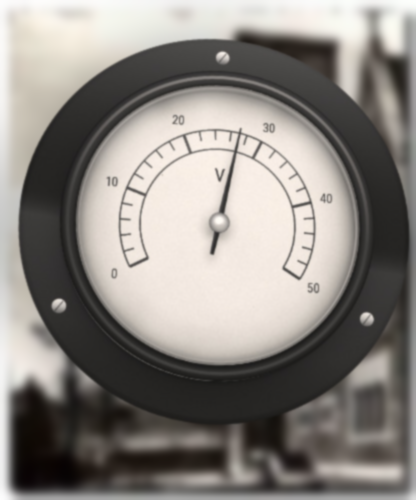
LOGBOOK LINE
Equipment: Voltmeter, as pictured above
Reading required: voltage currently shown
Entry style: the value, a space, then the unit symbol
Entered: 27 V
